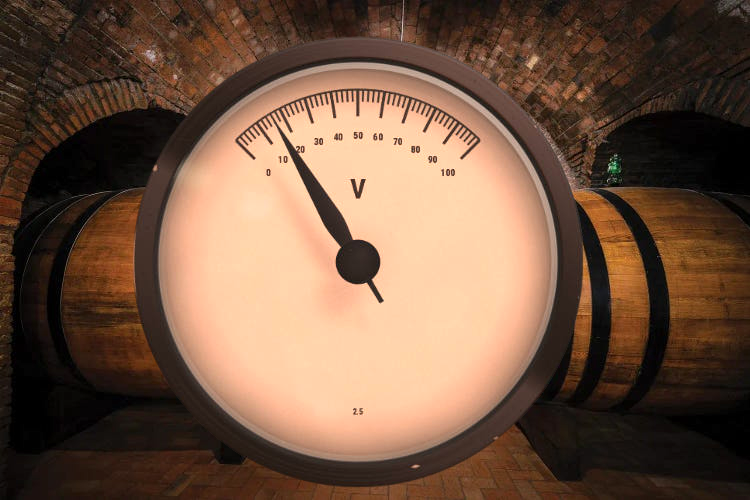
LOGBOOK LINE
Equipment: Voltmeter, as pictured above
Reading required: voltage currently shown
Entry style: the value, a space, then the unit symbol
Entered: 16 V
